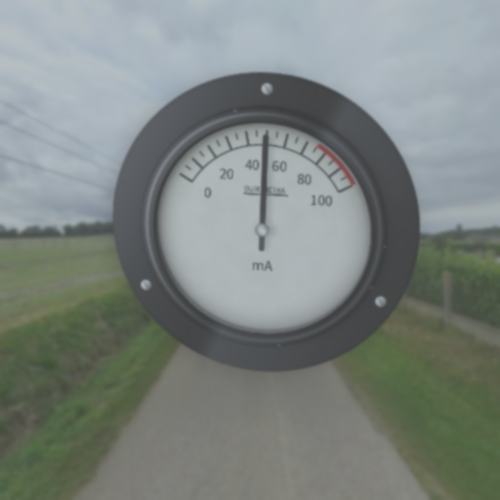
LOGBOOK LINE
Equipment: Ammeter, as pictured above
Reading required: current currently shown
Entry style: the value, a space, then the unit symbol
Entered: 50 mA
